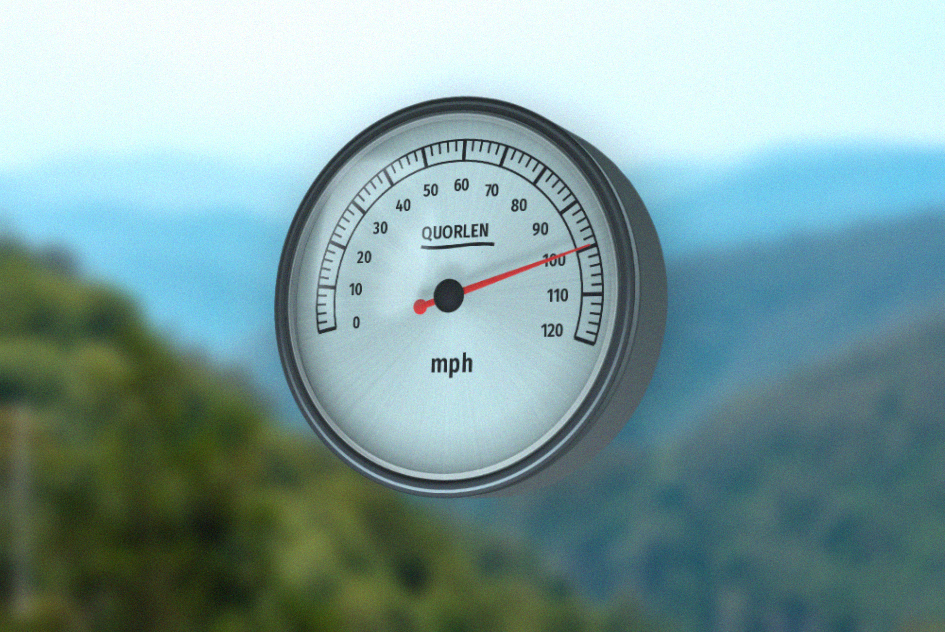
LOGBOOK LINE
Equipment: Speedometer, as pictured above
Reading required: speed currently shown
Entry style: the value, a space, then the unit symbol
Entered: 100 mph
